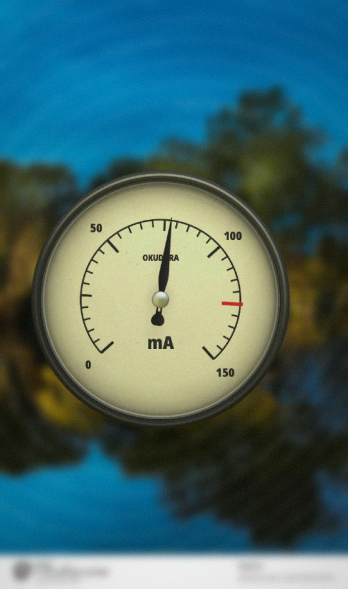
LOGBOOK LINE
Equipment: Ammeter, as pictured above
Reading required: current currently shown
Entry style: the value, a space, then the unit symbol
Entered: 77.5 mA
